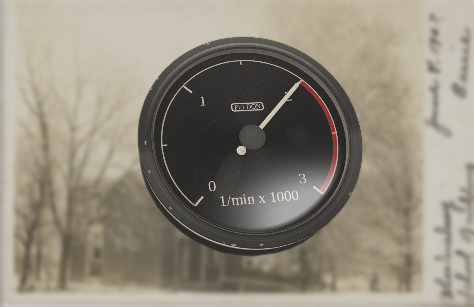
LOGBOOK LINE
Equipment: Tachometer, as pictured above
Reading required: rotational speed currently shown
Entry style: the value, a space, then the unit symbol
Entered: 2000 rpm
